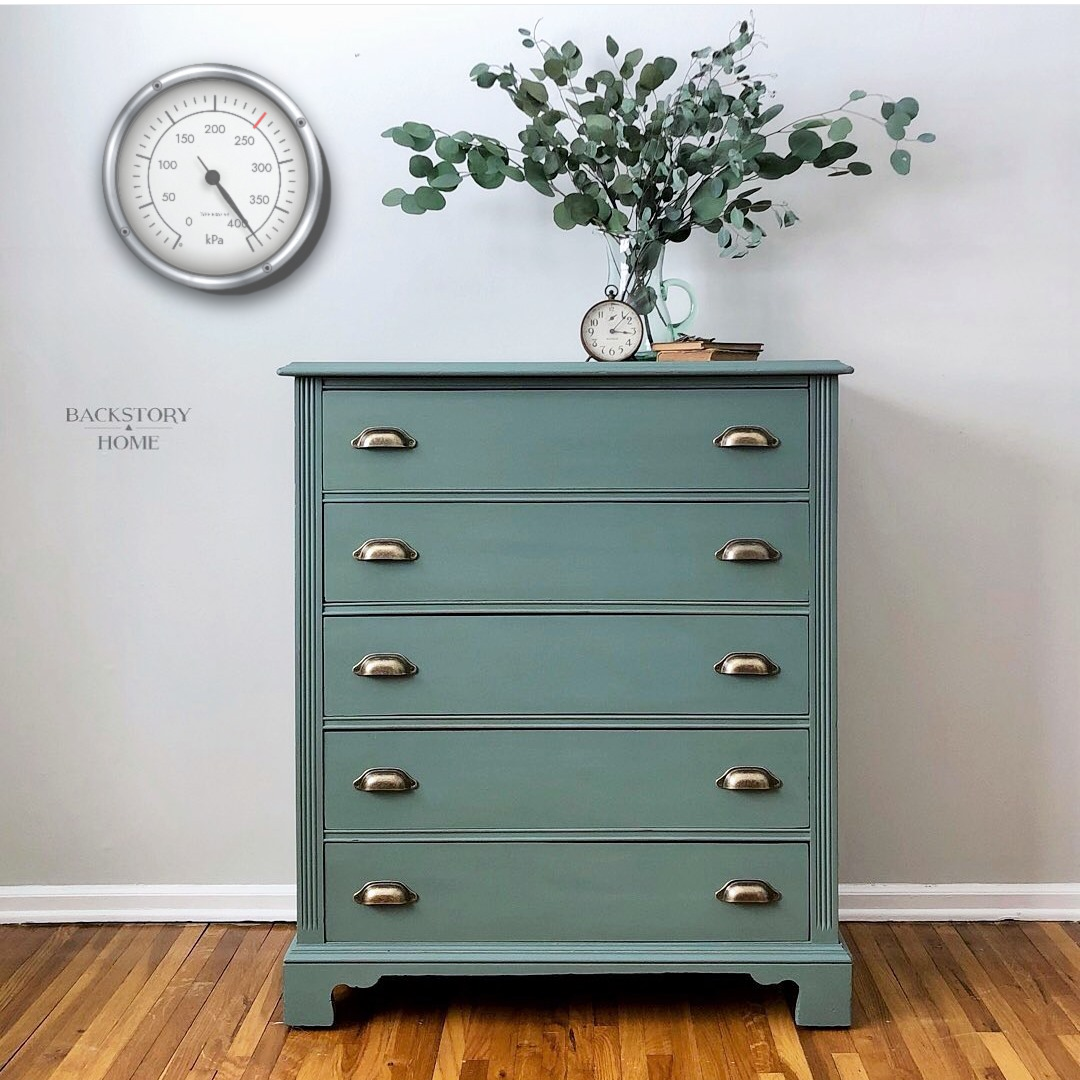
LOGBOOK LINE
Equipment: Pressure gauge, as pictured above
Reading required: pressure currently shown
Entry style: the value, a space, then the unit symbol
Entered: 390 kPa
